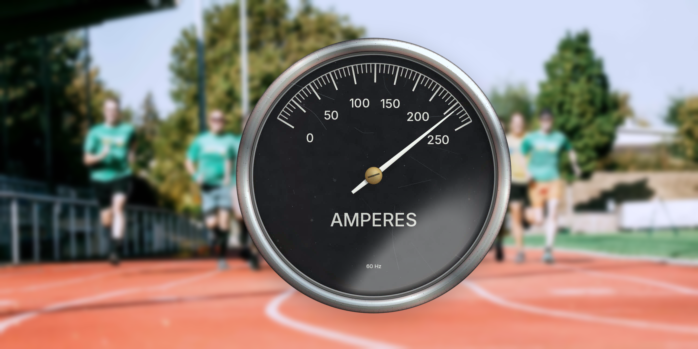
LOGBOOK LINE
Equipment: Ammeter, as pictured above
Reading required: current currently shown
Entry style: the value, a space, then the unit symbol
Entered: 230 A
